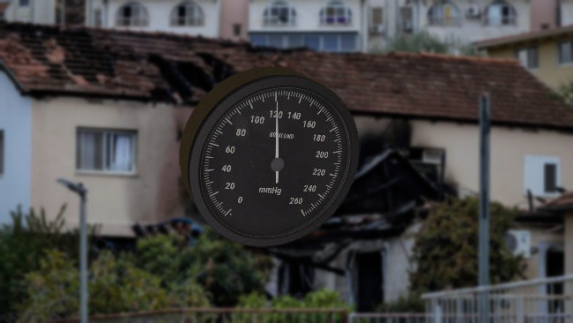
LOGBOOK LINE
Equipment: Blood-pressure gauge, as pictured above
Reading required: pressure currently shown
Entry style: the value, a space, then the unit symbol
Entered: 120 mmHg
